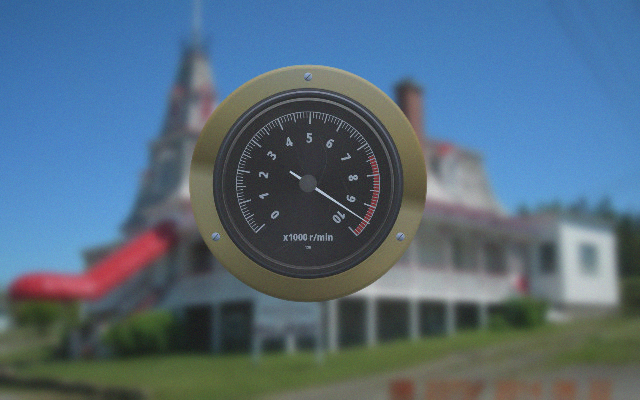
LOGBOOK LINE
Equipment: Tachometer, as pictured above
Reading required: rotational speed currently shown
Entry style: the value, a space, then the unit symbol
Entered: 9500 rpm
